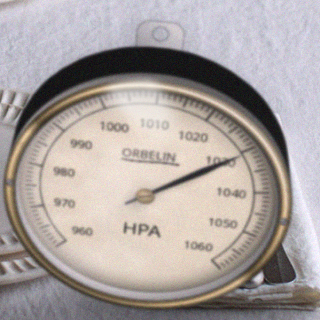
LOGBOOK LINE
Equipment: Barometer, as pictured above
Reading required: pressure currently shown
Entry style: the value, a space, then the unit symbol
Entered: 1030 hPa
